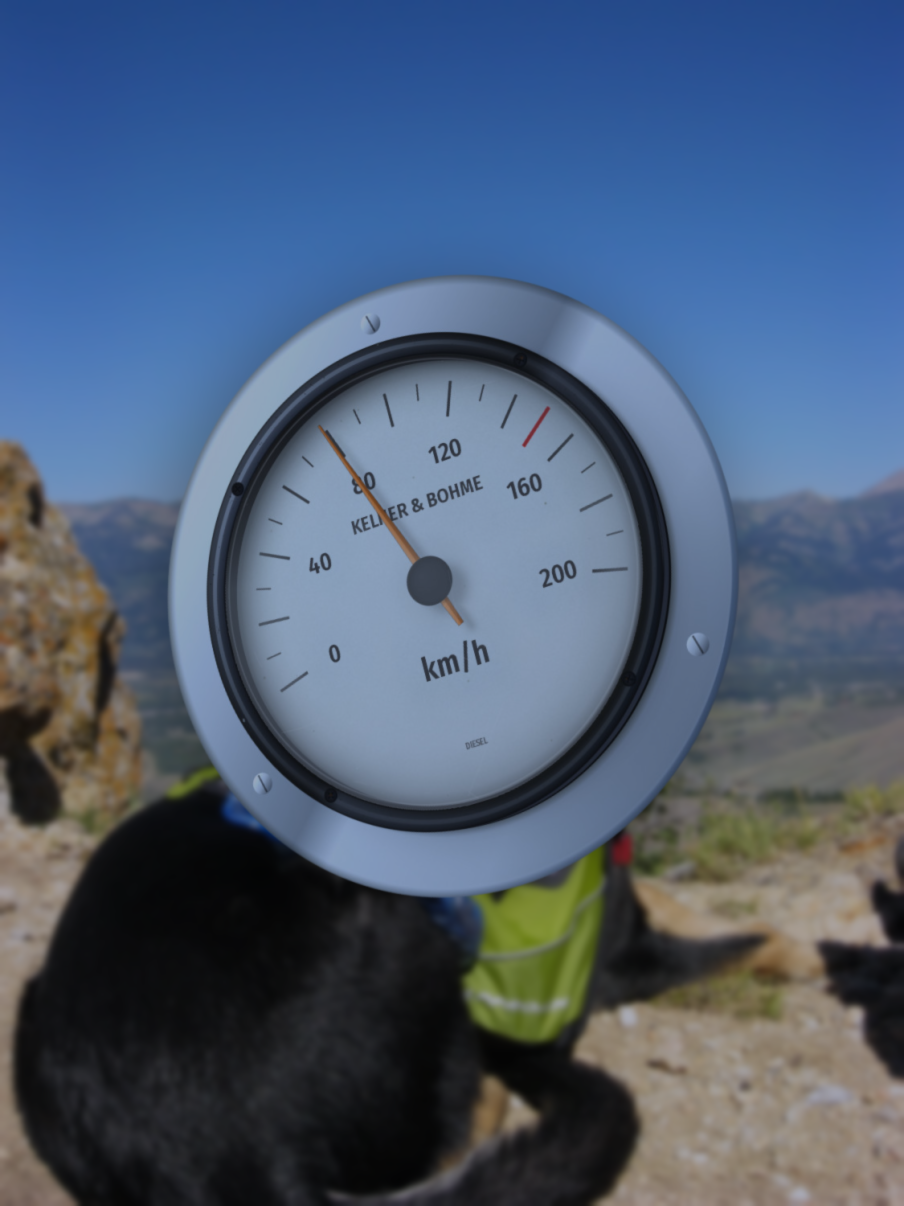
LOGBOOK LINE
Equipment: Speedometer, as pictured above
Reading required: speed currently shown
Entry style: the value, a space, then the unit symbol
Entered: 80 km/h
